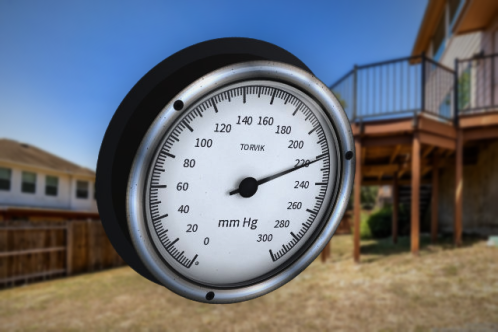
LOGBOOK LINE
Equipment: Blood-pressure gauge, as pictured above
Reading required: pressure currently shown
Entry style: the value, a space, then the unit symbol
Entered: 220 mmHg
